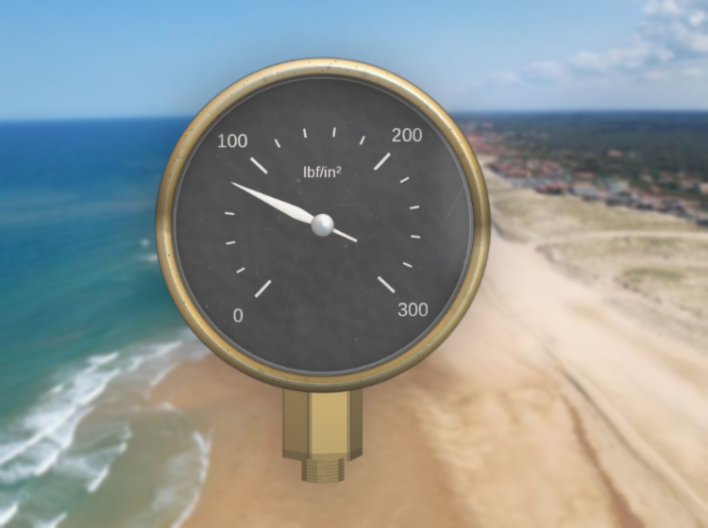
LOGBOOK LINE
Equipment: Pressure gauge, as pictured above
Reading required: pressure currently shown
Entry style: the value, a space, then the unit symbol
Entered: 80 psi
